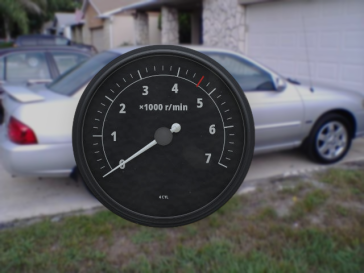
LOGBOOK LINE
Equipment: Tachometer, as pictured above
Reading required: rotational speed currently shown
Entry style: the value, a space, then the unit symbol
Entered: 0 rpm
